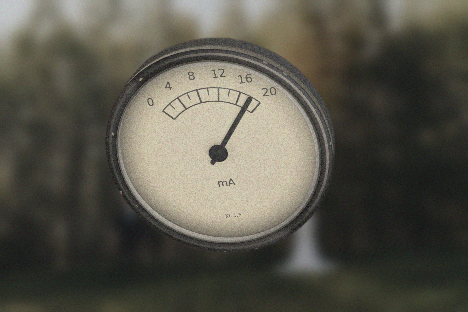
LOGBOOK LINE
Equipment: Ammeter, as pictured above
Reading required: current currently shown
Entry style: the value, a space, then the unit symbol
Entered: 18 mA
